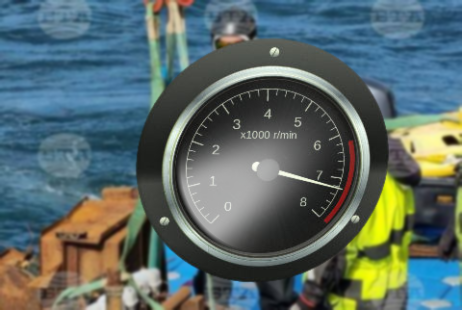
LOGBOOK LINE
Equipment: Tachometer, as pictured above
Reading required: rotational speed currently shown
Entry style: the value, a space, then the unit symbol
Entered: 7200 rpm
